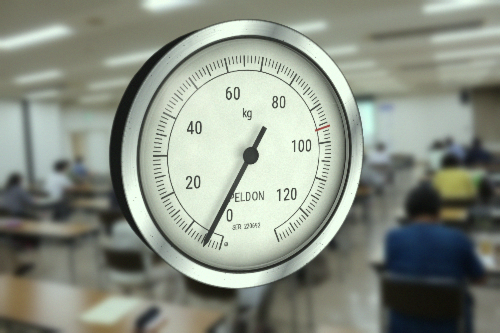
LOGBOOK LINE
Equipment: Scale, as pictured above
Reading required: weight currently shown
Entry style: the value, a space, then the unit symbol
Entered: 5 kg
